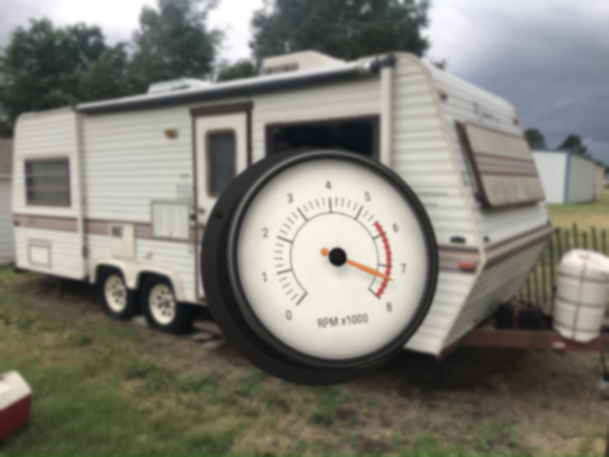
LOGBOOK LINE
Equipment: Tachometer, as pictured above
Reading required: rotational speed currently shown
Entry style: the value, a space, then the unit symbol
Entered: 7400 rpm
